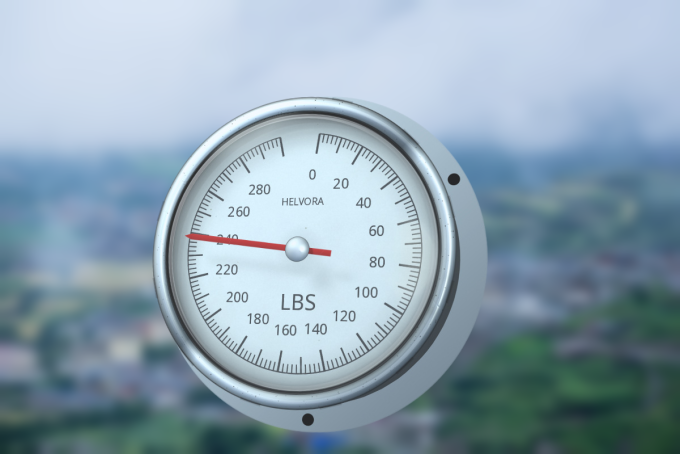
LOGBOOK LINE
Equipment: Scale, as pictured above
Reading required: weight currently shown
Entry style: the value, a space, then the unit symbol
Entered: 238 lb
